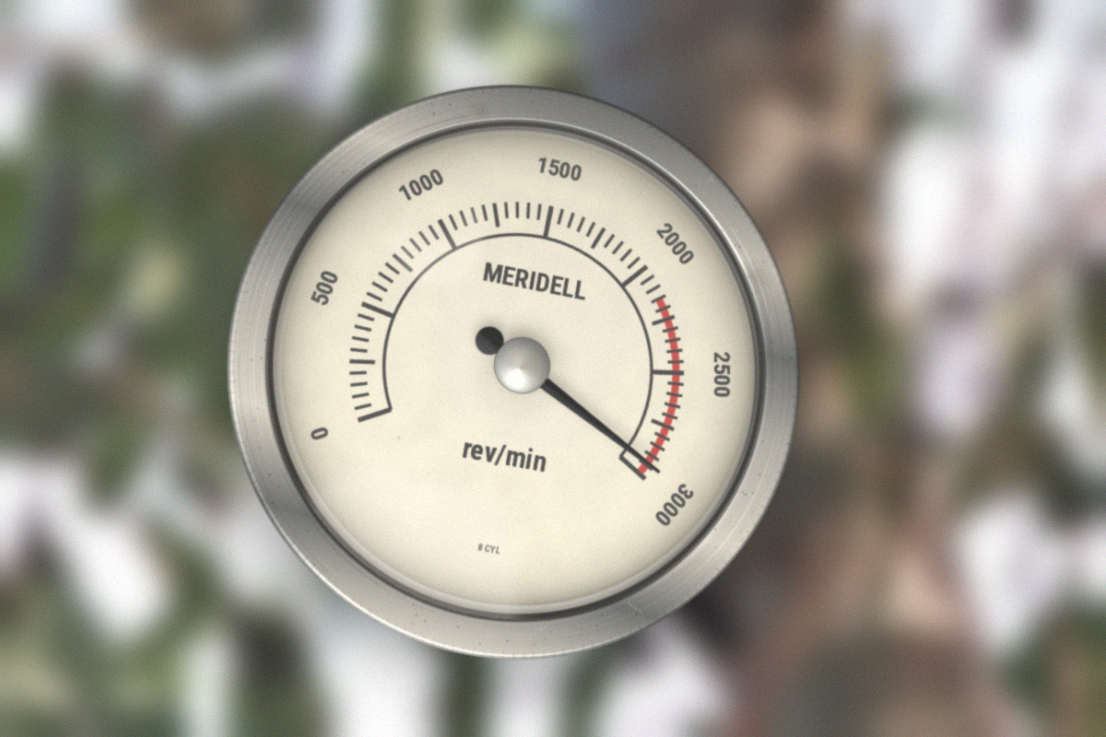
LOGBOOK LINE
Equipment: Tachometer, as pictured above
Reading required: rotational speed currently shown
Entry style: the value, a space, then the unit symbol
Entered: 2950 rpm
